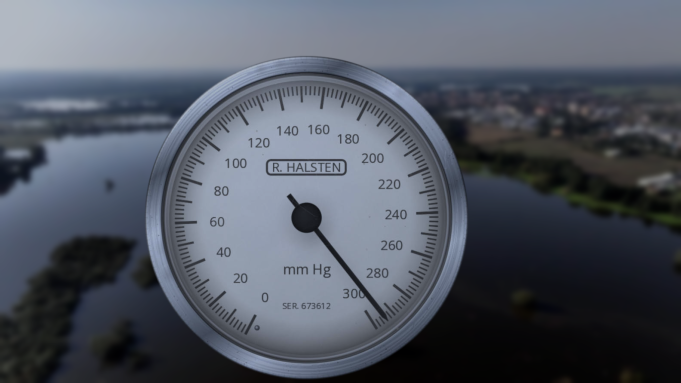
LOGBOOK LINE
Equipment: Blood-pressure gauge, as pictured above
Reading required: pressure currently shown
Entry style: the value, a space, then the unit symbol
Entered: 294 mmHg
